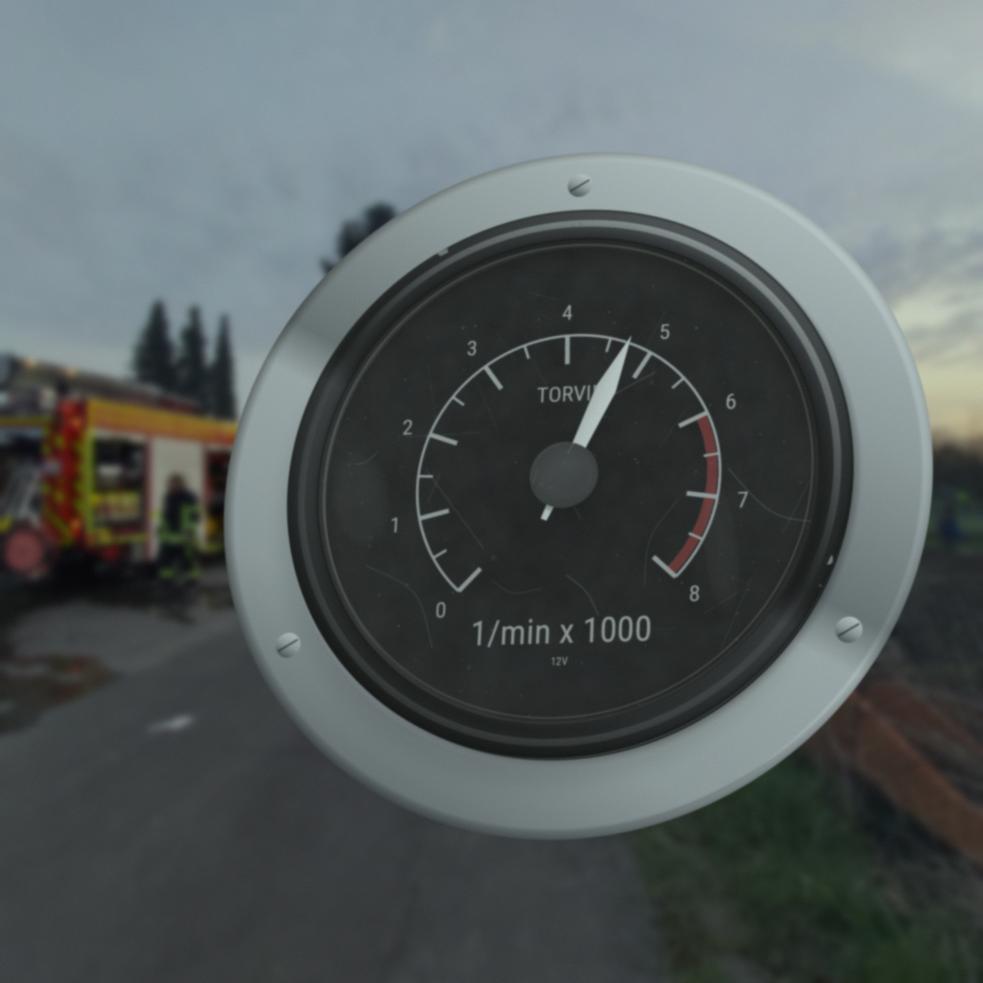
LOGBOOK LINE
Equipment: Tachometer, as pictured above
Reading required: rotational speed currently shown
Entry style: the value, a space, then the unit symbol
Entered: 4750 rpm
